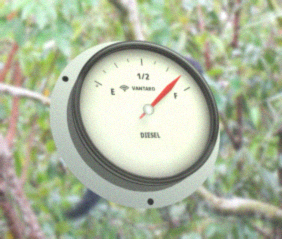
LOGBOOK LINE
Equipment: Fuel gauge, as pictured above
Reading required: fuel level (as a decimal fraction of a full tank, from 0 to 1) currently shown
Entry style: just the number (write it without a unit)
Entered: 0.875
